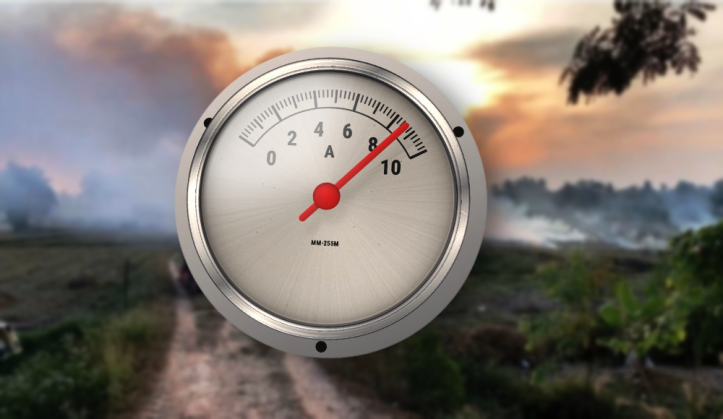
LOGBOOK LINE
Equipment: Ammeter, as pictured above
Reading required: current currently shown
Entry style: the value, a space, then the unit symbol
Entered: 8.6 A
